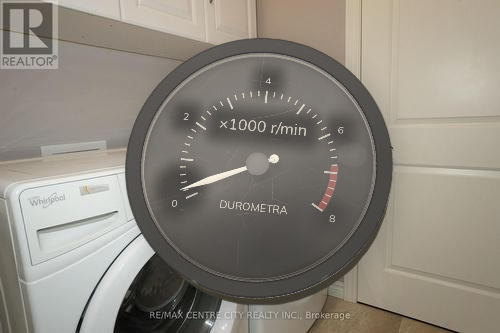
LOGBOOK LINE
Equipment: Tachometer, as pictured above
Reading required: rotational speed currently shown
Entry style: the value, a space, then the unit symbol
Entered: 200 rpm
